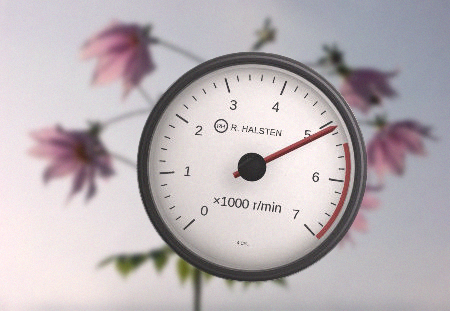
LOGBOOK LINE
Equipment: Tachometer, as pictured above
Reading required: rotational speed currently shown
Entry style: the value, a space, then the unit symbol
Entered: 5100 rpm
